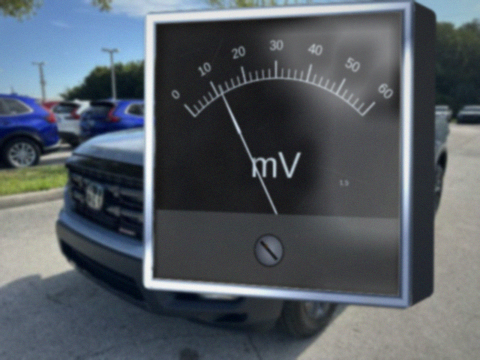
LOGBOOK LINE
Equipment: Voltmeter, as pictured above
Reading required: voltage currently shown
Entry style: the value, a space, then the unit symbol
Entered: 12 mV
